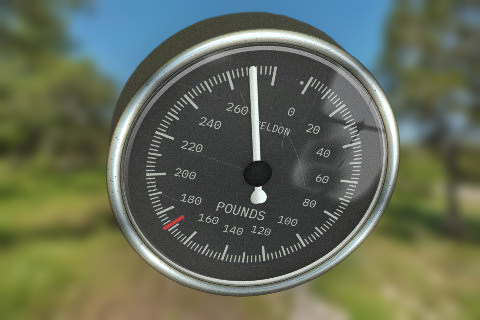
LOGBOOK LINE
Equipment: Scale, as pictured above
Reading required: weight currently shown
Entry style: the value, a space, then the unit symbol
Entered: 270 lb
